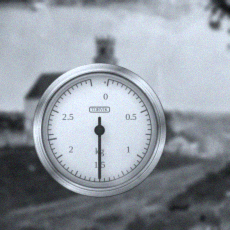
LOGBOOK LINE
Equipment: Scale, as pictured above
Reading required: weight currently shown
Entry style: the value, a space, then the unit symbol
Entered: 1.5 kg
